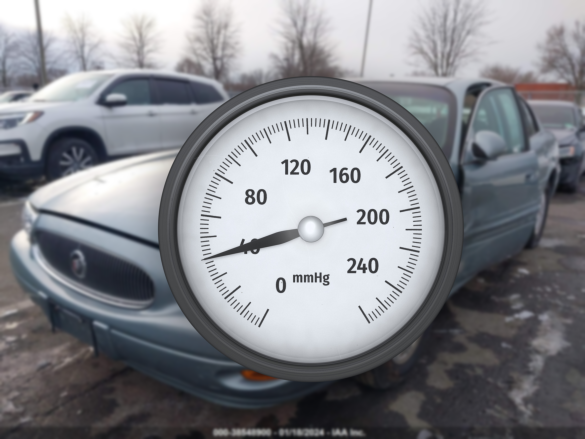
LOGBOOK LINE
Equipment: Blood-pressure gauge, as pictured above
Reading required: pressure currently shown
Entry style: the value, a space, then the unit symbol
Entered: 40 mmHg
